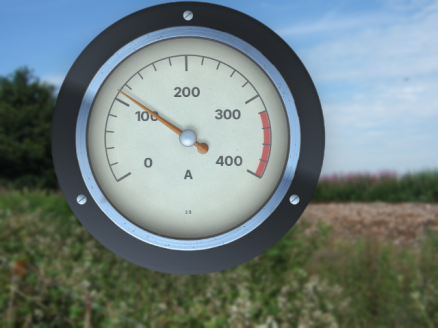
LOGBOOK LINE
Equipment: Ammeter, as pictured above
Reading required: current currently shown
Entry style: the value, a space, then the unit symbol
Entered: 110 A
